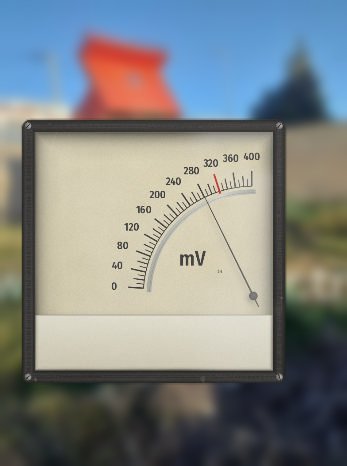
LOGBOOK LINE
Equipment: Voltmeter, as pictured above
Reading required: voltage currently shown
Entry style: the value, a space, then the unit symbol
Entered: 280 mV
